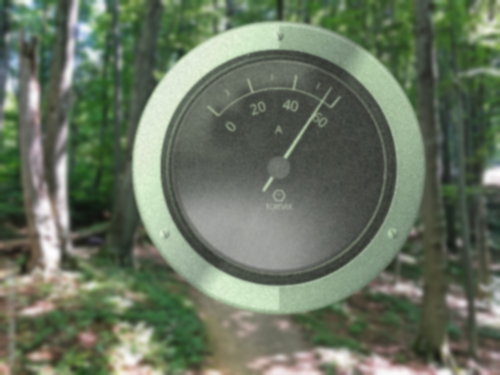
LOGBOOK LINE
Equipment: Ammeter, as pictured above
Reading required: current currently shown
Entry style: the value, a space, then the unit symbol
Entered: 55 A
